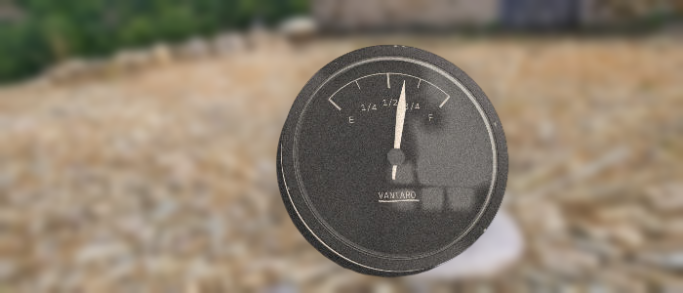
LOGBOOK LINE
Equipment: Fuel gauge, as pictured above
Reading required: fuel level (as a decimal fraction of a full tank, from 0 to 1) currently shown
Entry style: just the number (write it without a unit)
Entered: 0.625
